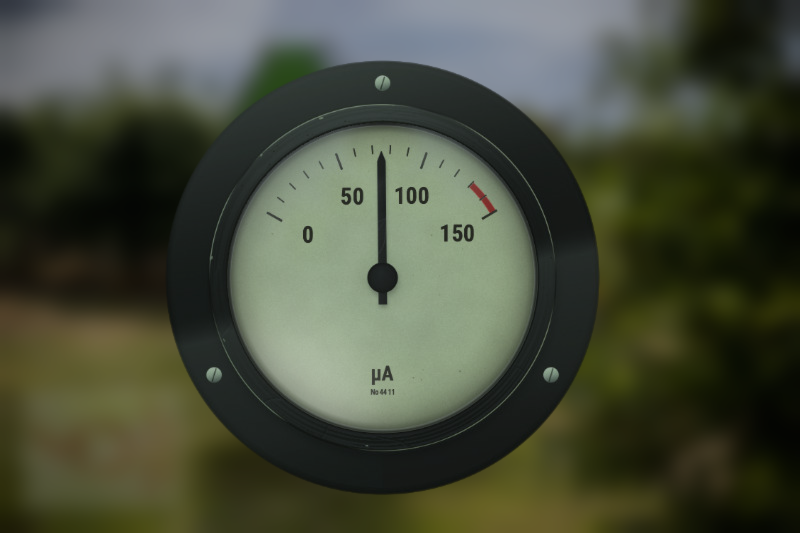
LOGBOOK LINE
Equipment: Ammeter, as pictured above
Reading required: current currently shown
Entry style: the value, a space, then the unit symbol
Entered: 75 µA
